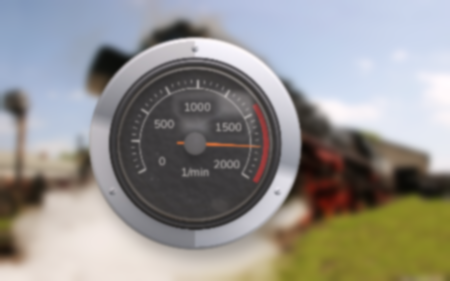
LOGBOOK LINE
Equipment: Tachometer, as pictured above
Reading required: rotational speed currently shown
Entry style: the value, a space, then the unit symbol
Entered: 1750 rpm
